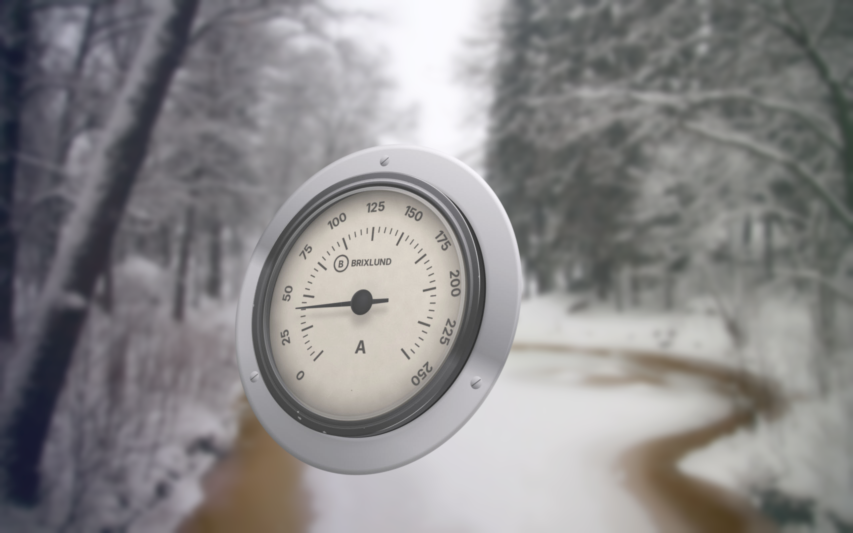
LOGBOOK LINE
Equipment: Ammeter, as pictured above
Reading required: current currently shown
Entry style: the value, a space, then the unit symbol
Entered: 40 A
